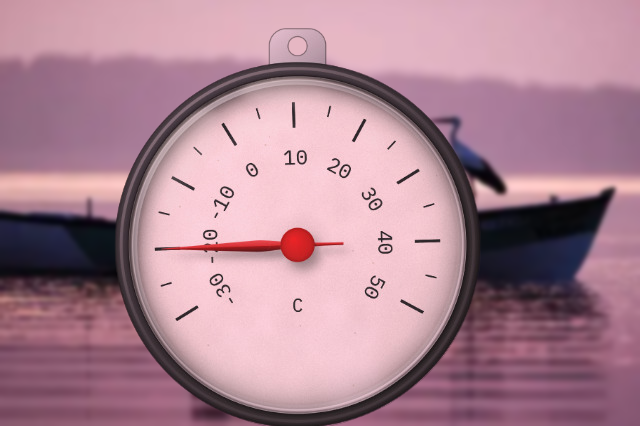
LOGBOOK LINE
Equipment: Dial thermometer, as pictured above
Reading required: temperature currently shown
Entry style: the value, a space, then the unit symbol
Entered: -20 °C
